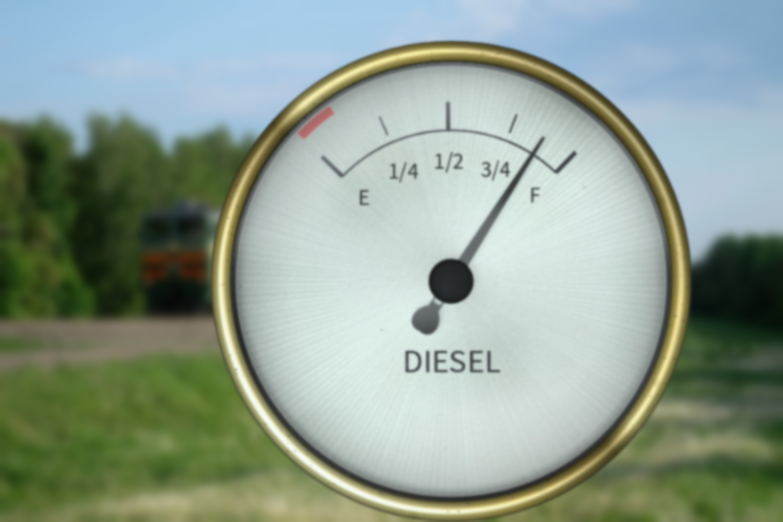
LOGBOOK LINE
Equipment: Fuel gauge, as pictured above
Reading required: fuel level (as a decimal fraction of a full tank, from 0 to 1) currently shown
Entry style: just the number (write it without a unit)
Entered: 0.875
